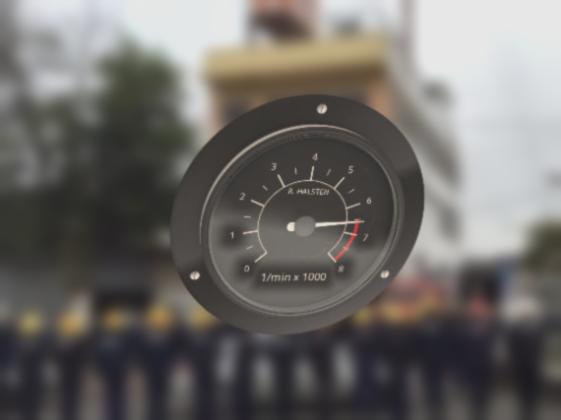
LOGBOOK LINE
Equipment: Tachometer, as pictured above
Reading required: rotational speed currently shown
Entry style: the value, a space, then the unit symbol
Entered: 6500 rpm
